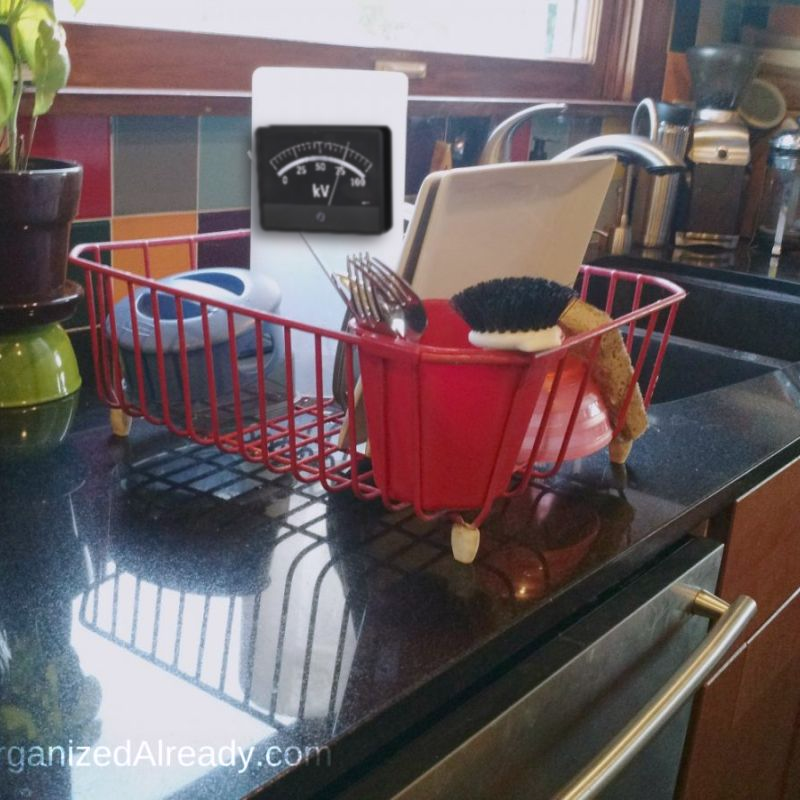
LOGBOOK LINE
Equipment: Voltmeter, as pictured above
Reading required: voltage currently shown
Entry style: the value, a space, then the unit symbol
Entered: 75 kV
